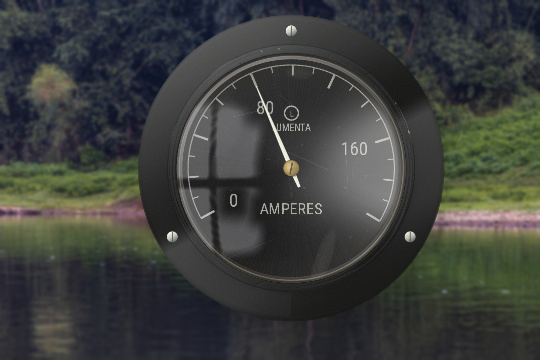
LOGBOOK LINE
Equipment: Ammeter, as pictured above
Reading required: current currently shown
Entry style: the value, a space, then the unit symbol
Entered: 80 A
